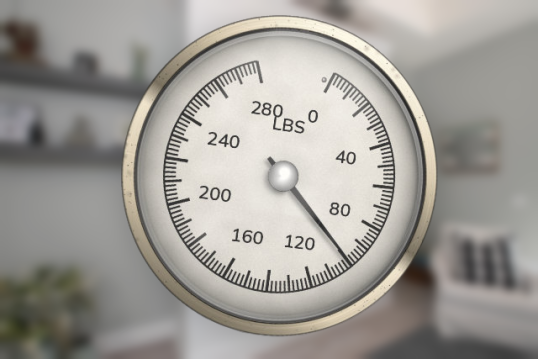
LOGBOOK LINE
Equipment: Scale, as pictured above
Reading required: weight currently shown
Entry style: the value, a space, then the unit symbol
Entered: 100 lb
